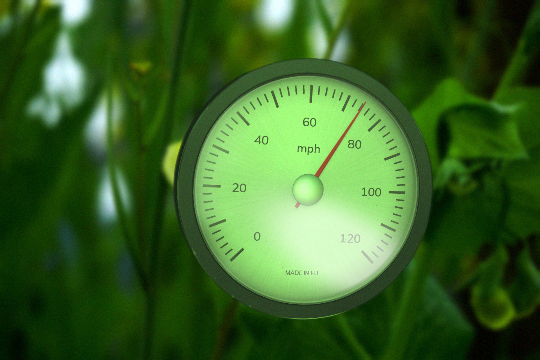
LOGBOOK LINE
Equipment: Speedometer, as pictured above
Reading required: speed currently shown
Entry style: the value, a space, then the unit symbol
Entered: 74 mph
